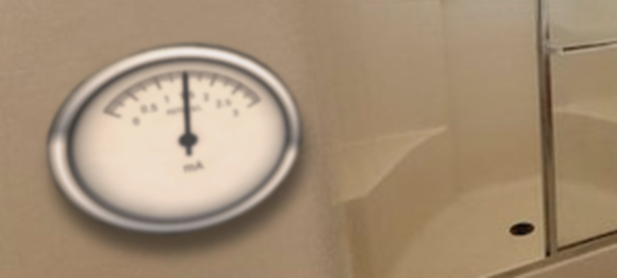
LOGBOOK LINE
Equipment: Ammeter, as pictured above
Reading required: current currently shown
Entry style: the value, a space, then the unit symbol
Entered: 1.5 mA
